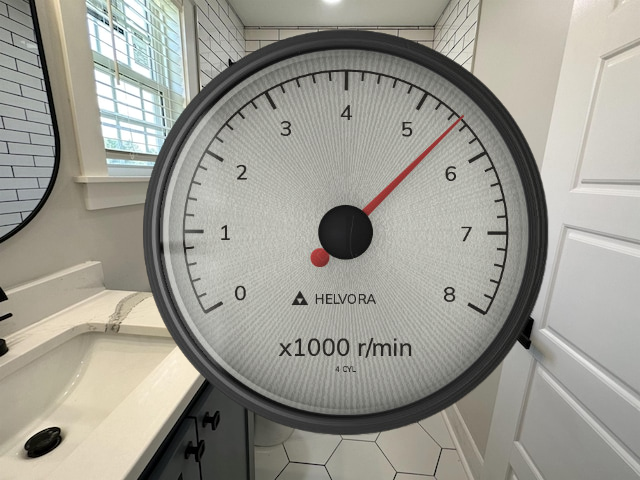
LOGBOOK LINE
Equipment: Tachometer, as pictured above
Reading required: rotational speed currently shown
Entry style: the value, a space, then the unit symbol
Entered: 5500 rpm
